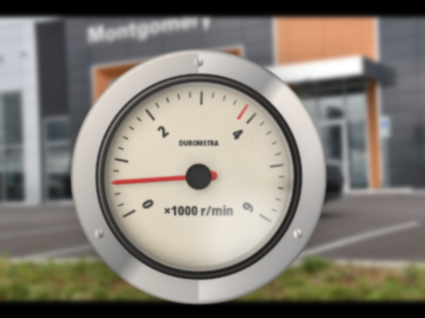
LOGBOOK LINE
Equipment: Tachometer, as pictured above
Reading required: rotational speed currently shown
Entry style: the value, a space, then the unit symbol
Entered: 600 rpm
